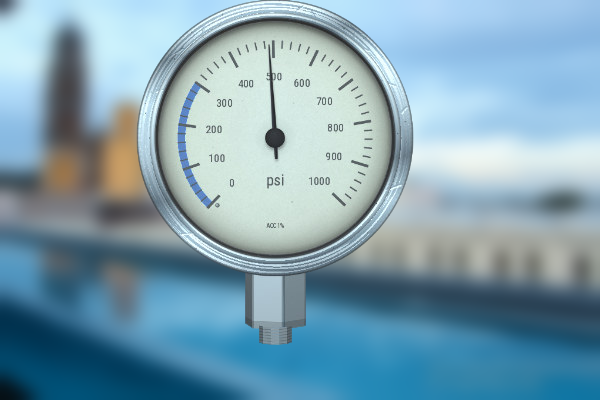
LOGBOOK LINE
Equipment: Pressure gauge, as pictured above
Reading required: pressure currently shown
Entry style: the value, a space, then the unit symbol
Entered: 490 psi
